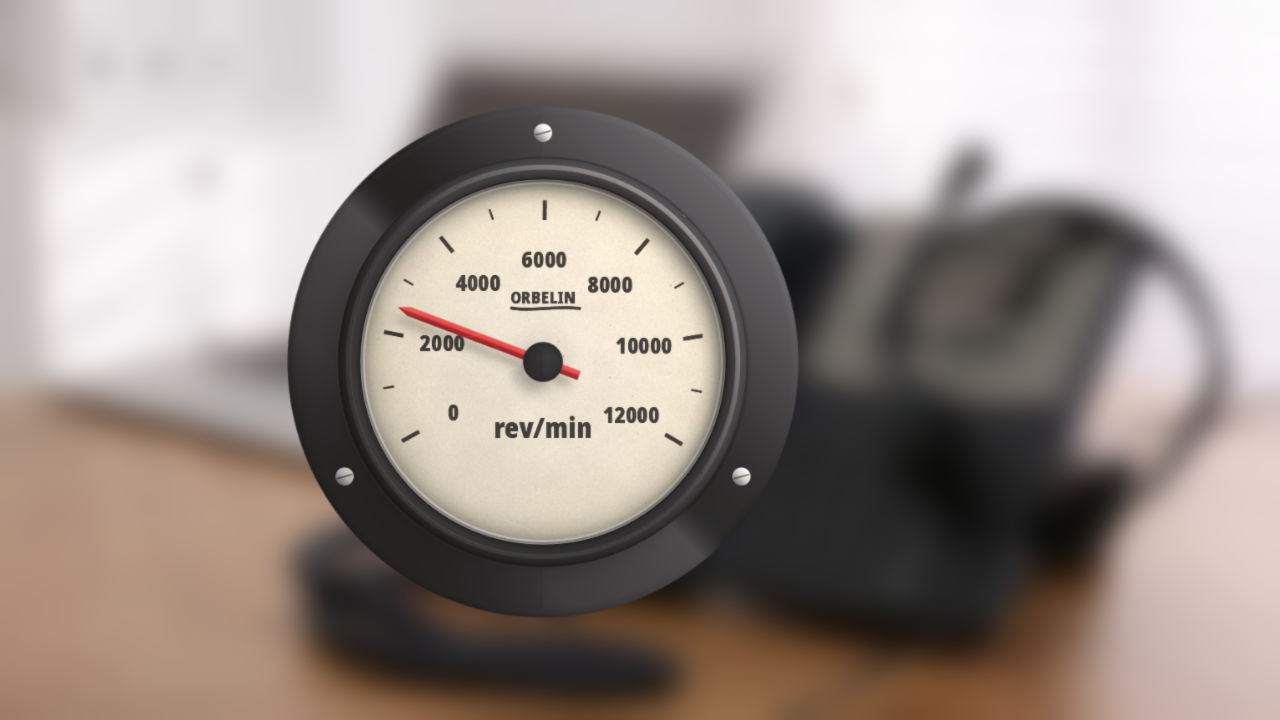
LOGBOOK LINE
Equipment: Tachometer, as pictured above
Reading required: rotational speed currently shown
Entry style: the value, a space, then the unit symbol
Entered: 2500 rpm
